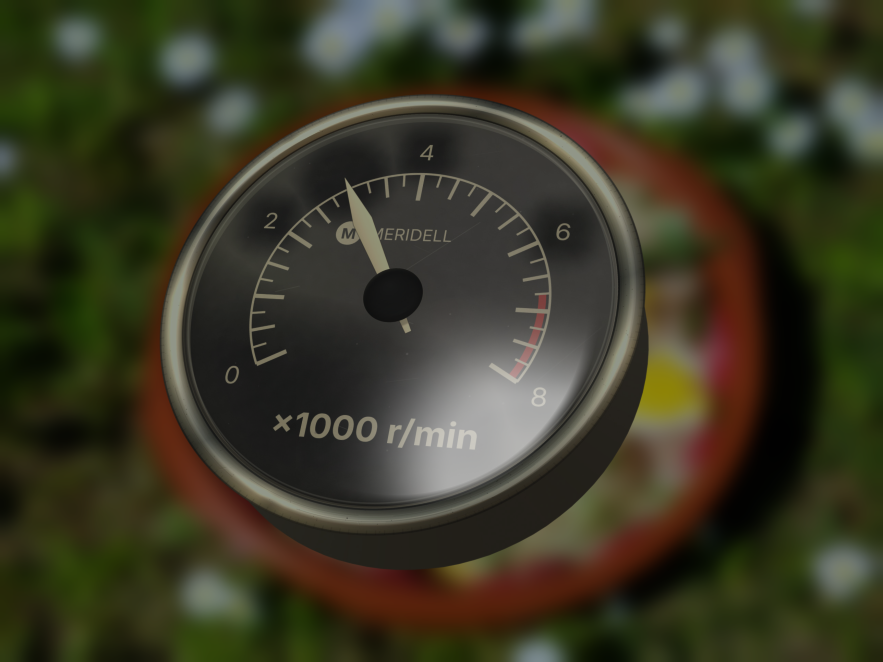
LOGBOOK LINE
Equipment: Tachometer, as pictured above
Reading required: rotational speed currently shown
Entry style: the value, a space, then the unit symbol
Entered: 3000 rpm
